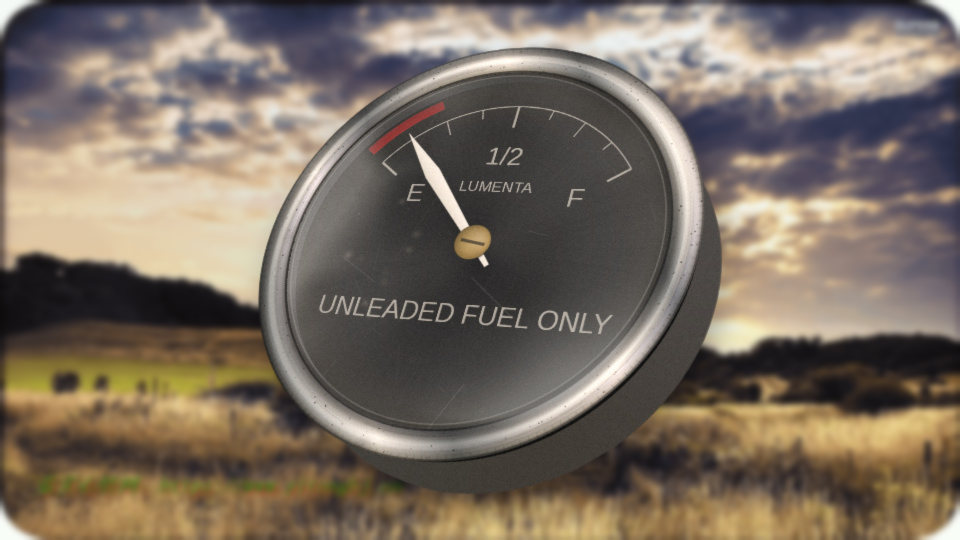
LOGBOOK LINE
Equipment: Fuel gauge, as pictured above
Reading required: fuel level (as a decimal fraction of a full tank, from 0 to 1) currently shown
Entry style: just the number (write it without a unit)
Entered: 0.125
